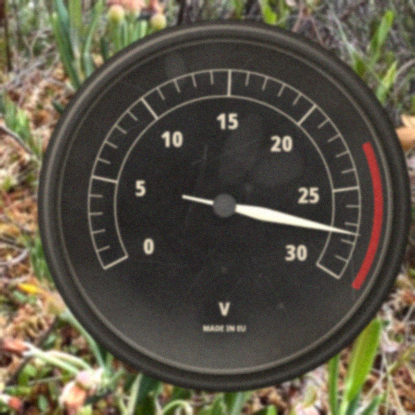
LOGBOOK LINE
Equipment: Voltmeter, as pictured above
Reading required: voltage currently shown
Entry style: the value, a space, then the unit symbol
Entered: 27.5 V
